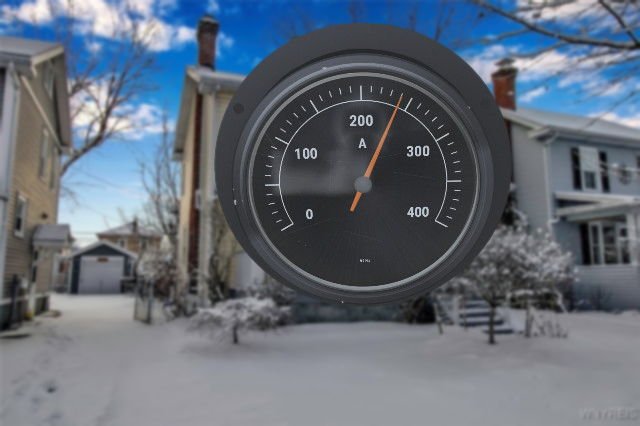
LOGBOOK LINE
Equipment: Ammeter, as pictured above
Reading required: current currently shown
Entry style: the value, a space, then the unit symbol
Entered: 240 A
